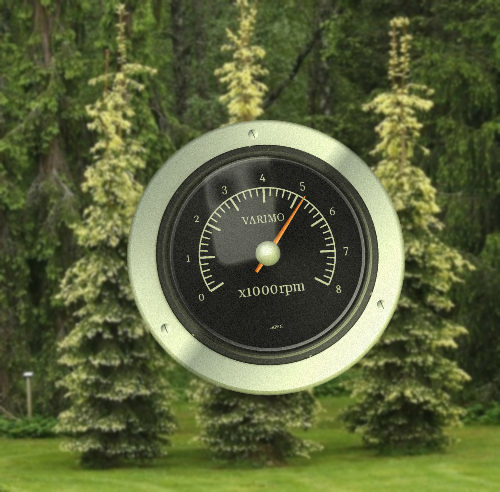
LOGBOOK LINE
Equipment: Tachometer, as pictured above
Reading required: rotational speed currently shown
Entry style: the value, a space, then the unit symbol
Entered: 5200 rpm
